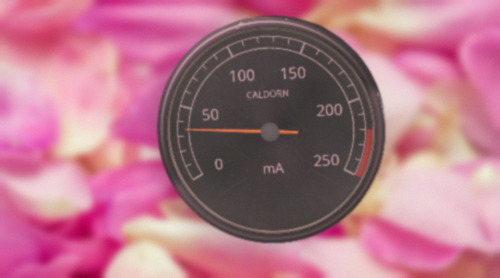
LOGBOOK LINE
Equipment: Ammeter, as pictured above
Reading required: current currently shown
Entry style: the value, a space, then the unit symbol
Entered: 35 mA
